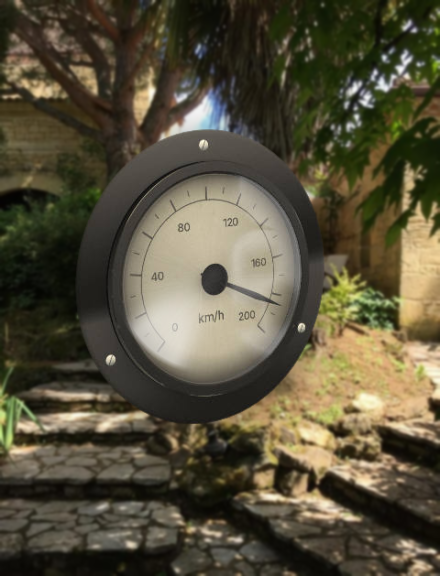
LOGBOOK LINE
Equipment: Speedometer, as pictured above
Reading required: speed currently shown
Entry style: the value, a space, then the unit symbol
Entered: 185 km/h
